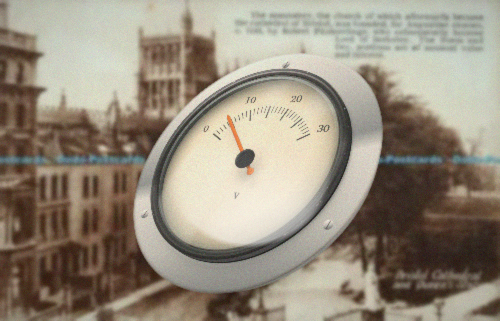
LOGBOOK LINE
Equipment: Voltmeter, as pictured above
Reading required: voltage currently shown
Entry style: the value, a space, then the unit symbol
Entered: 5 V
